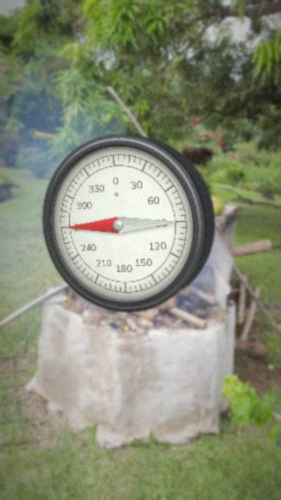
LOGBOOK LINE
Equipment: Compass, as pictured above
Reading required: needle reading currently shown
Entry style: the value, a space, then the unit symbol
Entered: 270 °
